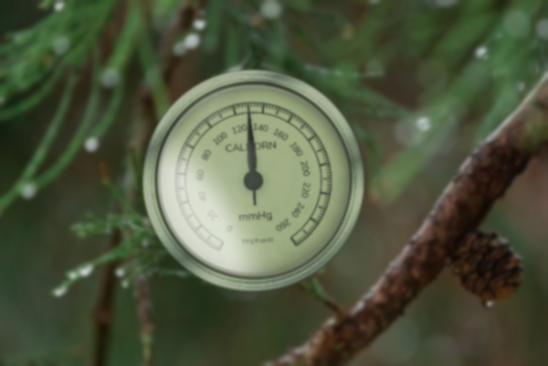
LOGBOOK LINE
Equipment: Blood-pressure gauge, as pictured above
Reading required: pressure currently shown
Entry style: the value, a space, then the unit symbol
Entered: 130 mmHg
